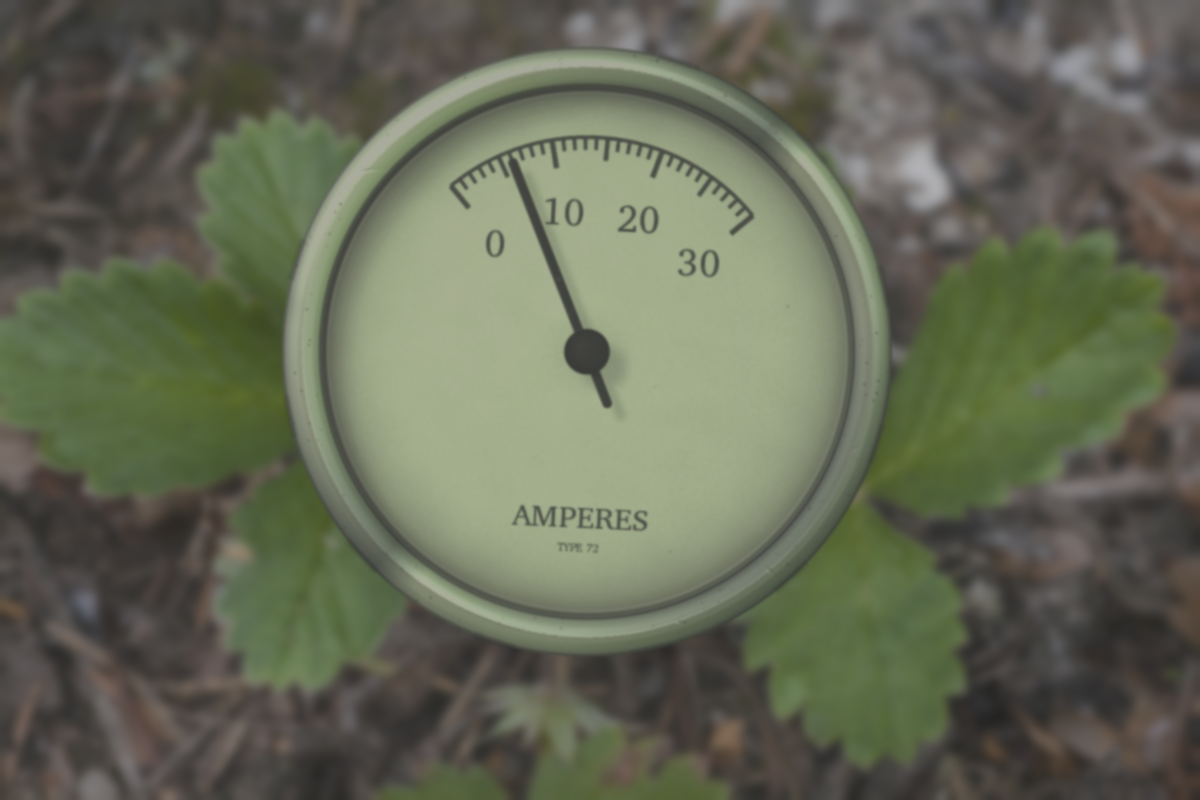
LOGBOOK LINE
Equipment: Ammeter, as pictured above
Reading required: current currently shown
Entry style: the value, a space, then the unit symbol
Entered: 6 A
